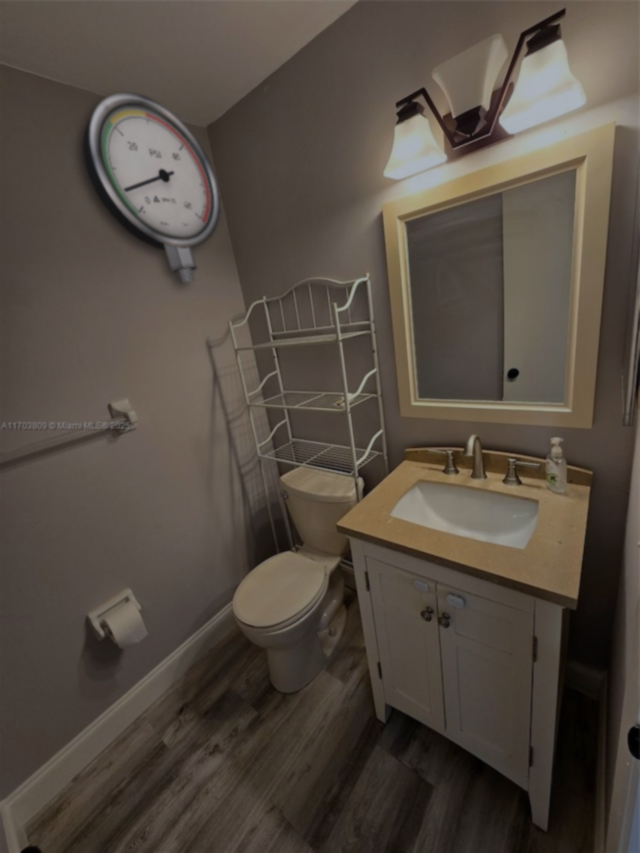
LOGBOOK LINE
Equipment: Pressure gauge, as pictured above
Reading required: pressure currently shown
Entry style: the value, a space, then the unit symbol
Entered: 5 psi
